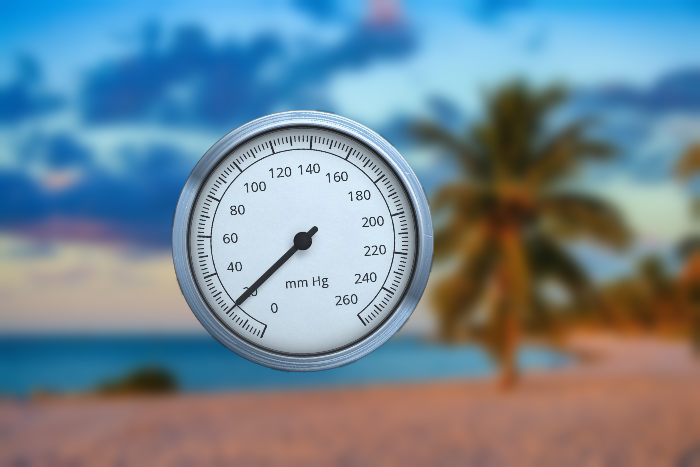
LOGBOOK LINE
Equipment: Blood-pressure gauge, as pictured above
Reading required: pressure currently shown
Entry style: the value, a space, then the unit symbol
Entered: 20 mmHg
